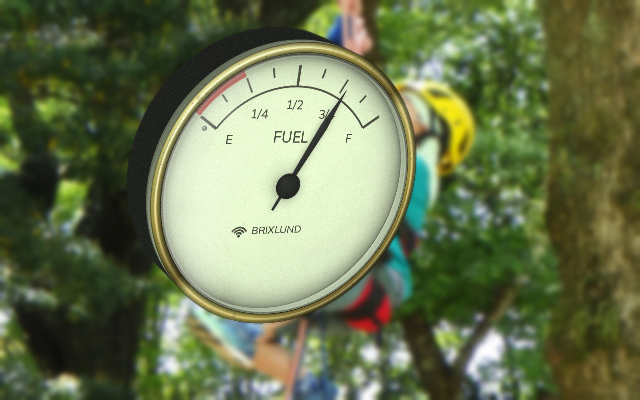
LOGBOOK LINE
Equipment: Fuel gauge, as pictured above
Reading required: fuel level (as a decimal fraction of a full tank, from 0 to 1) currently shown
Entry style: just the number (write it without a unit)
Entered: 0.75
